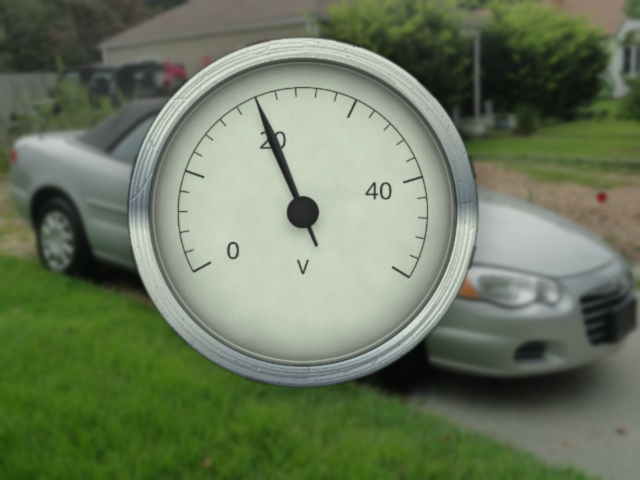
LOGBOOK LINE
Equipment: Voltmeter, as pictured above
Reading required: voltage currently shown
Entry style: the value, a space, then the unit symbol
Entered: 20 V
